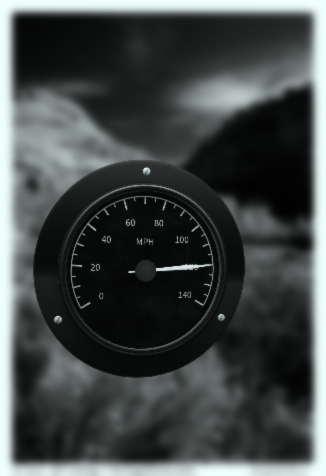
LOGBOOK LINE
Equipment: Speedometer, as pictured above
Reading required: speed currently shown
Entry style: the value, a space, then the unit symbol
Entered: 120 mph
